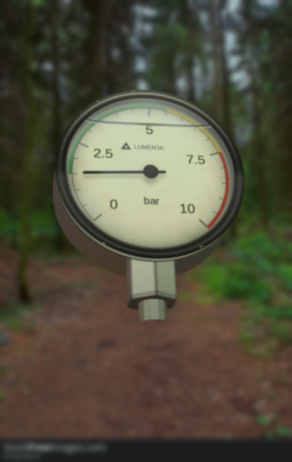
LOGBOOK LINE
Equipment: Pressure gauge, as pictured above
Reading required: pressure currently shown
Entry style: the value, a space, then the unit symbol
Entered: 1.5 bar
